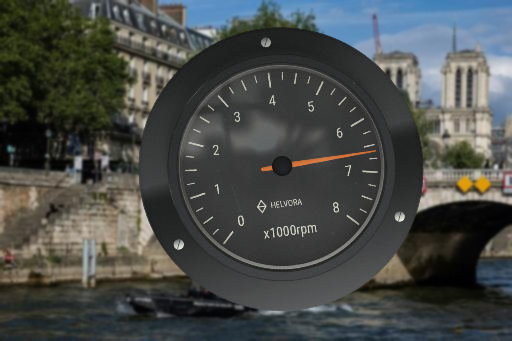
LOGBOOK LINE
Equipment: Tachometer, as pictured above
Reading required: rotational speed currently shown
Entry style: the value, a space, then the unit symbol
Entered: 6625 rpm
